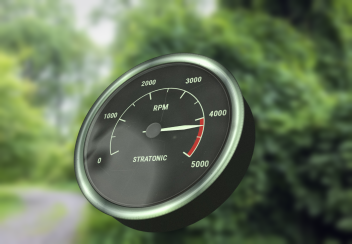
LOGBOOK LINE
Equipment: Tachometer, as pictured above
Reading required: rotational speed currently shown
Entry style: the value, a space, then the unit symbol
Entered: 4250 rpm
